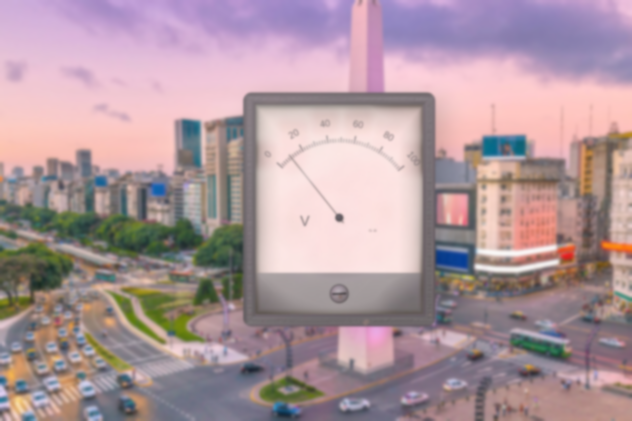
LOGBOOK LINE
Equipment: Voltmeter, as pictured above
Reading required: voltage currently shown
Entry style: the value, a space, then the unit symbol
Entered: 10 V
